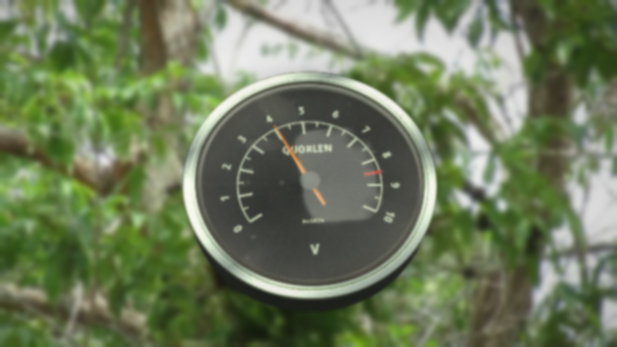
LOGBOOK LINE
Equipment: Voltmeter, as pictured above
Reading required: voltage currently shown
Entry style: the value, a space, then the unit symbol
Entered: 4 V
